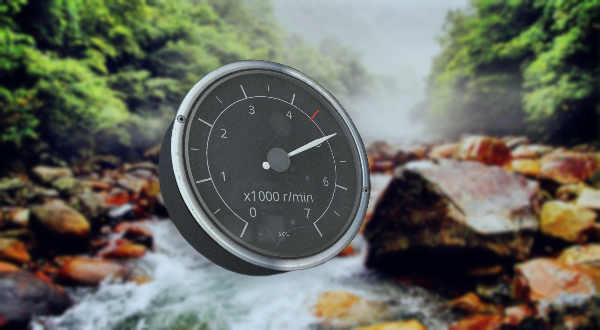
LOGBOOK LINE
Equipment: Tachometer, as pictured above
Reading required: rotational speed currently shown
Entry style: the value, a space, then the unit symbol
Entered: 5000 rpm
